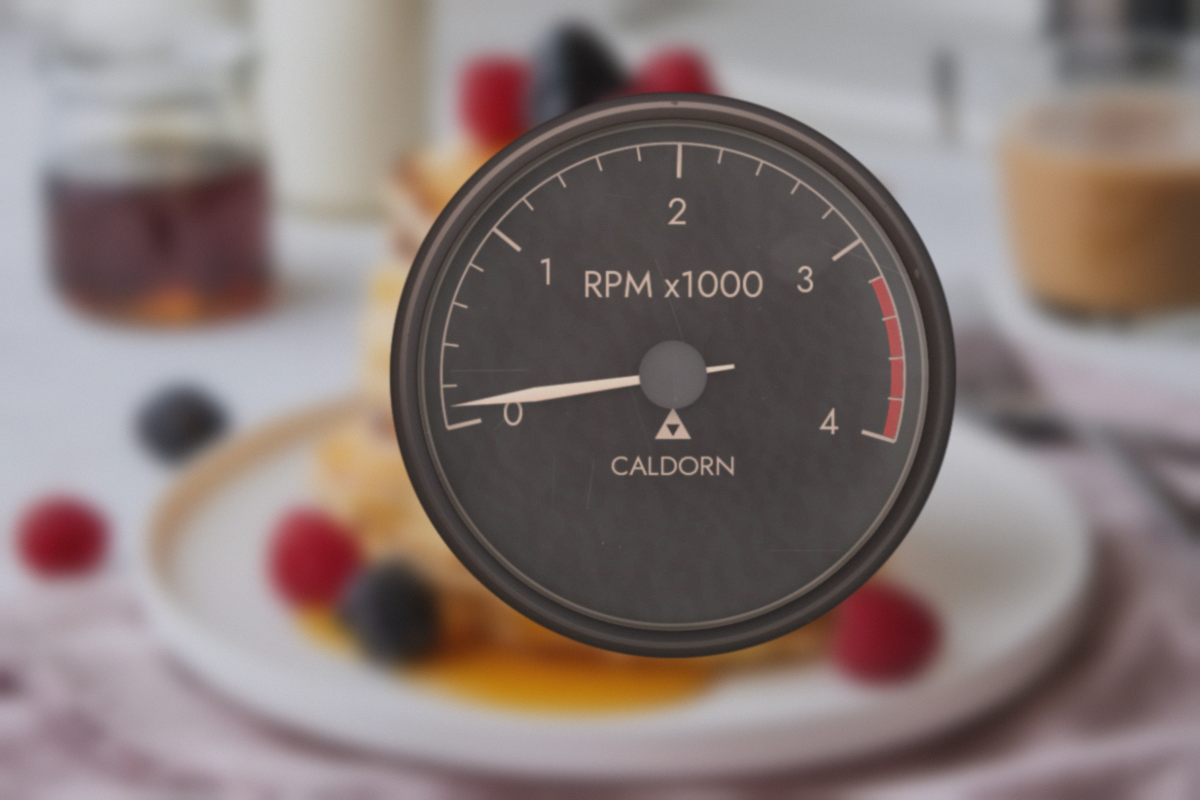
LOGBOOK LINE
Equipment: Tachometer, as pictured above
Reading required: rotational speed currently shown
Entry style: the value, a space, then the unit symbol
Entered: 100 rpm
